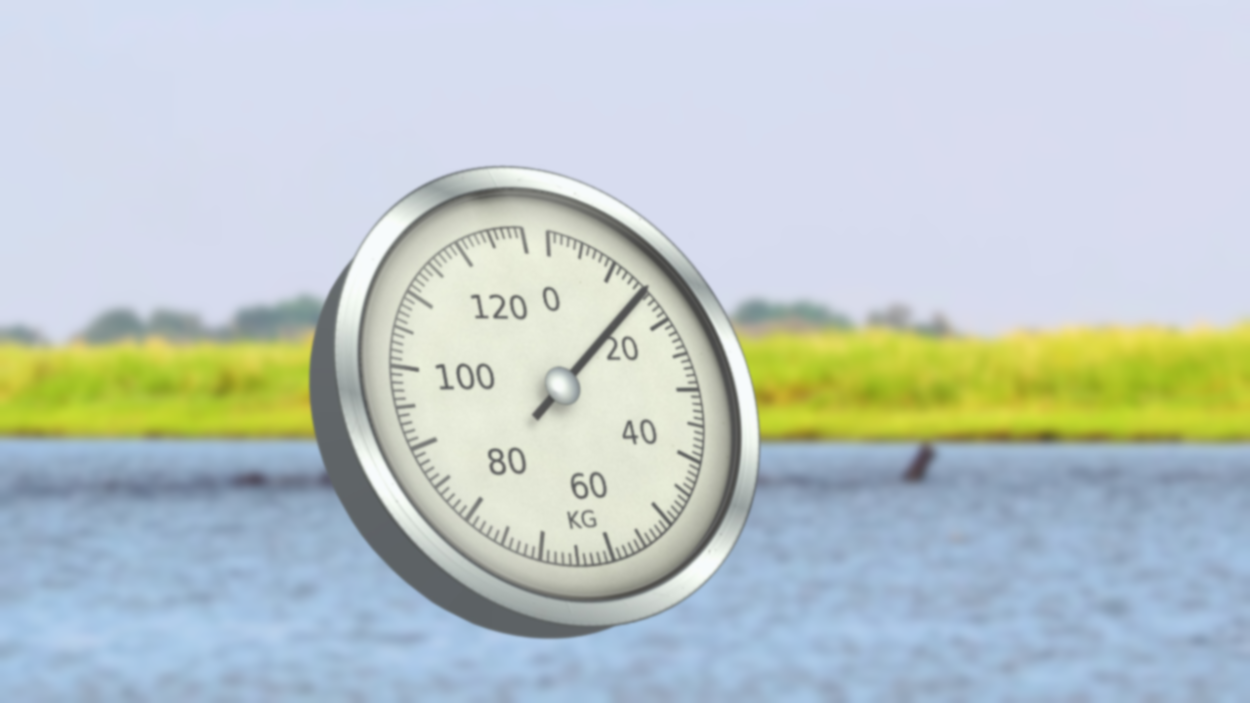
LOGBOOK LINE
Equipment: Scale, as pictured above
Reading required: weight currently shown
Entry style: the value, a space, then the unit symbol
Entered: 15 kg
